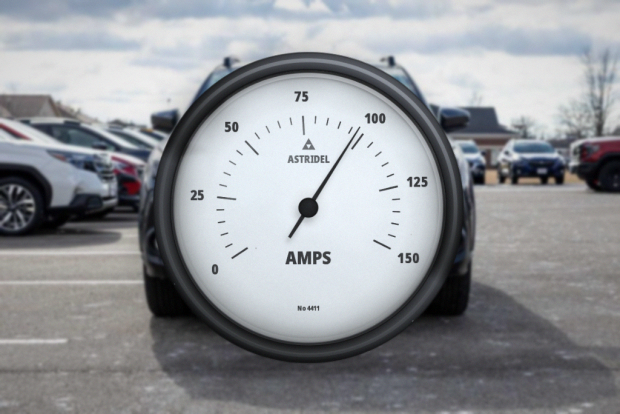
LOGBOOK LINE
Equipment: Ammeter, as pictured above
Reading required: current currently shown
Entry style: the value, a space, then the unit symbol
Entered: 97.5 A
